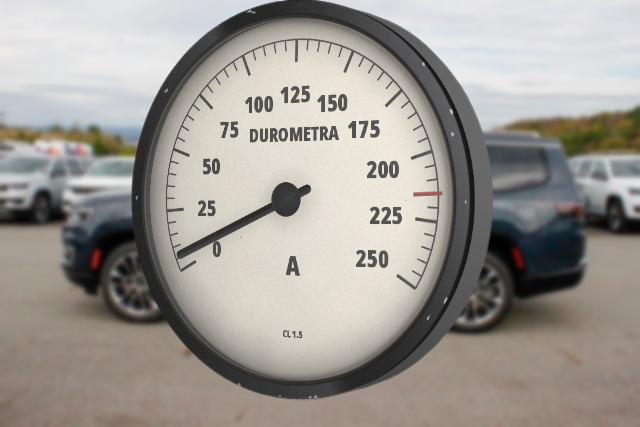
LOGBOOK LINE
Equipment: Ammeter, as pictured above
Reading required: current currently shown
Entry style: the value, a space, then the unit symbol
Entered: 5 A
